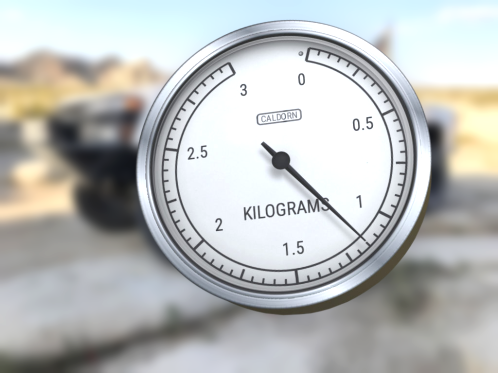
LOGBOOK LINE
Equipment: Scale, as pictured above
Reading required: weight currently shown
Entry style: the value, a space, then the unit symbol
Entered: 1.15 kg
